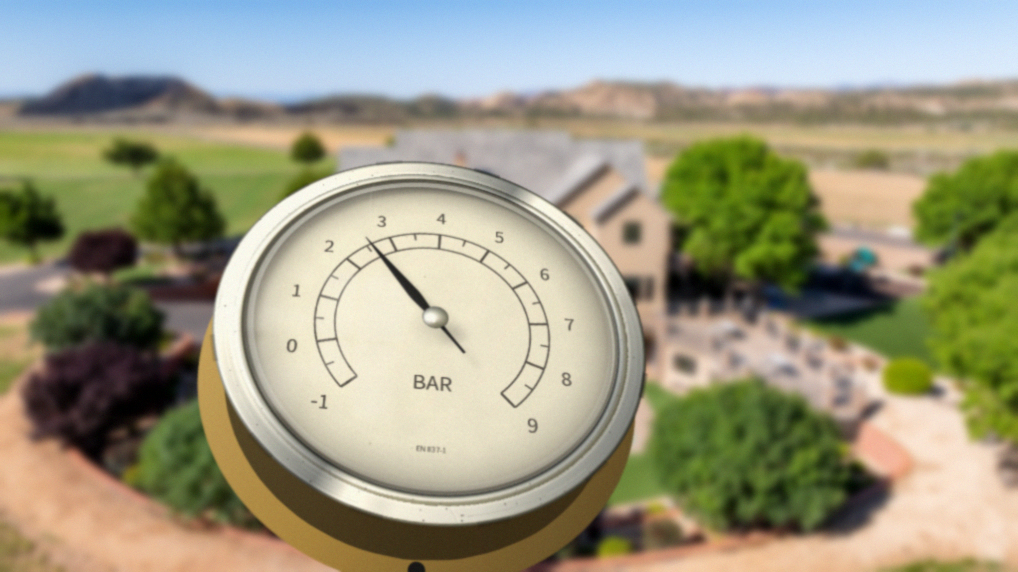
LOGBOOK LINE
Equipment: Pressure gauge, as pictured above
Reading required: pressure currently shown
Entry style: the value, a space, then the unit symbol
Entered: 2.5 bar
